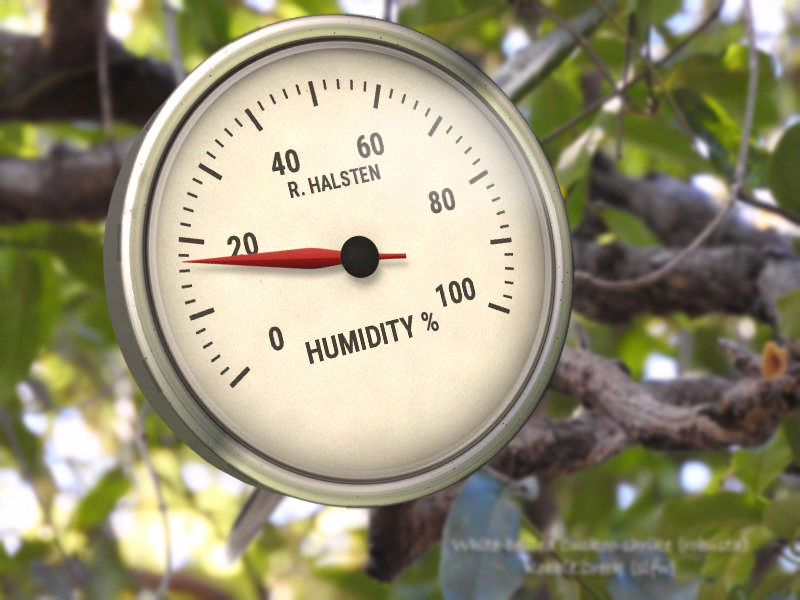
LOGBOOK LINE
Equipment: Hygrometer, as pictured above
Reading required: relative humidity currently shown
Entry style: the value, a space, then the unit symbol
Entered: 17 %
